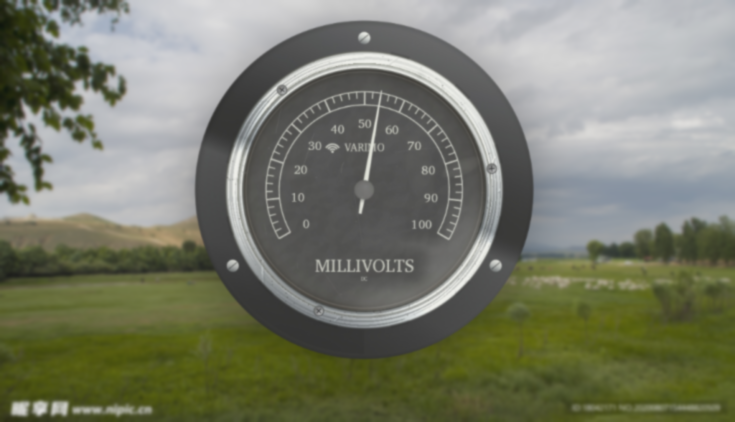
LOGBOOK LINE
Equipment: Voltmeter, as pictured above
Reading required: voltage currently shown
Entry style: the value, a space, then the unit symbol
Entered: 54 mV
